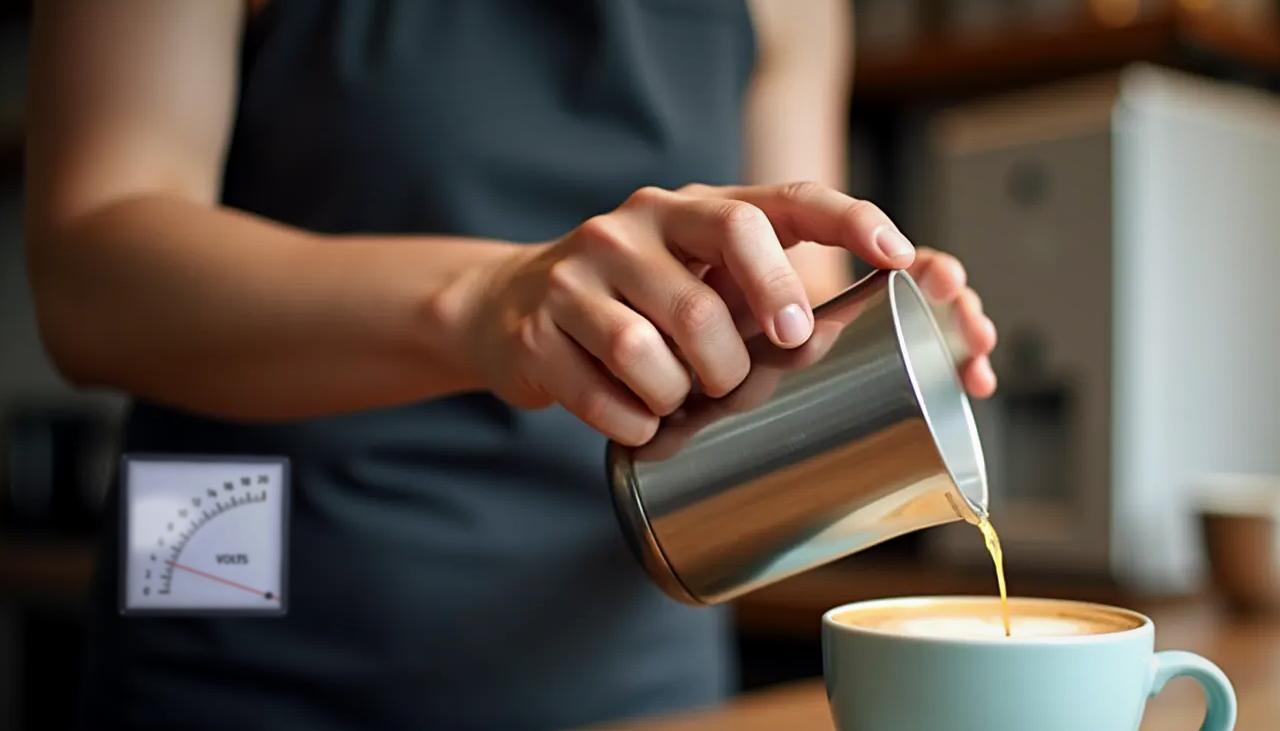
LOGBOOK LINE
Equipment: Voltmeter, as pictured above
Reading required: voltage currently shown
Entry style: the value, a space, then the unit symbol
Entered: 4 V
